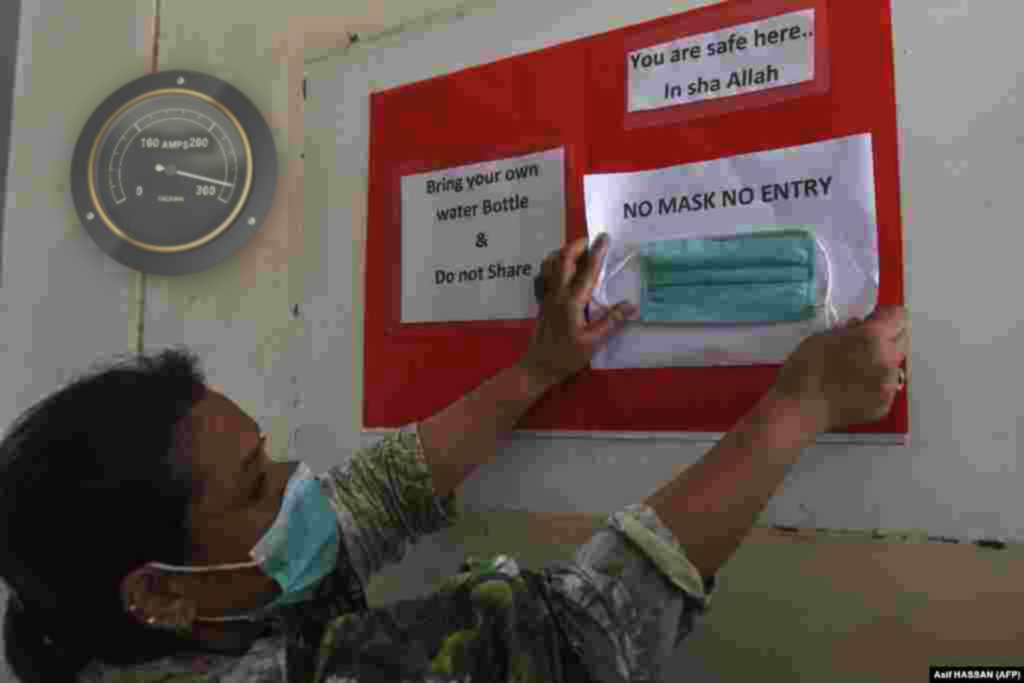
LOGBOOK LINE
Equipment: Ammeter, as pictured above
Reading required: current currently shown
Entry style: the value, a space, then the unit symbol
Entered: 280 A
